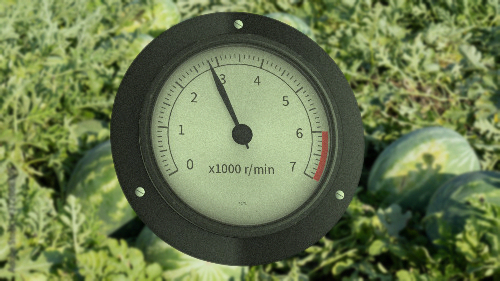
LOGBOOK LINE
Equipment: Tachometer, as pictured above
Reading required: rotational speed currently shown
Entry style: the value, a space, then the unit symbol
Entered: 2800 rpm
